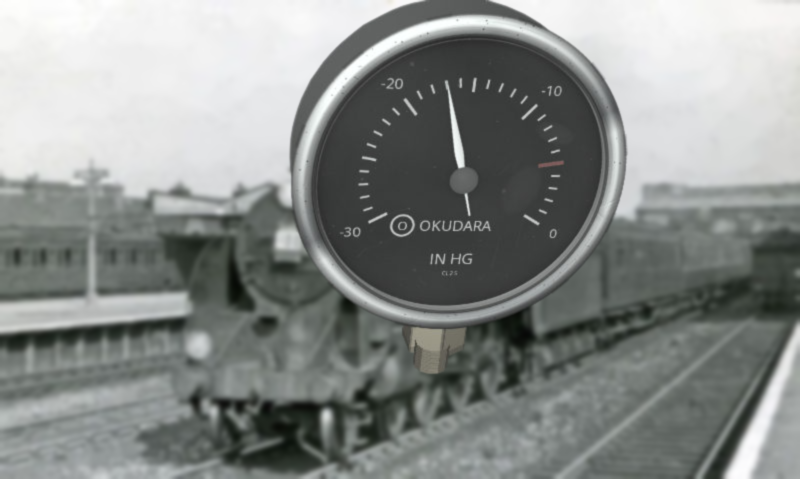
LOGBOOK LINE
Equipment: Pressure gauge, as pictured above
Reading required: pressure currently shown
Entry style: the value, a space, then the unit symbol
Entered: -17 inHg
